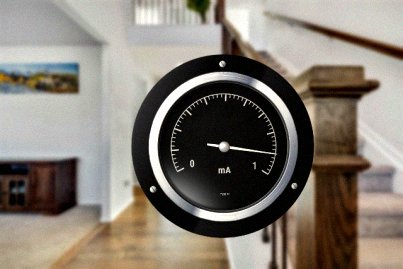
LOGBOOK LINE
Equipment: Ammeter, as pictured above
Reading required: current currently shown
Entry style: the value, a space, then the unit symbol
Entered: 0.9 mA
